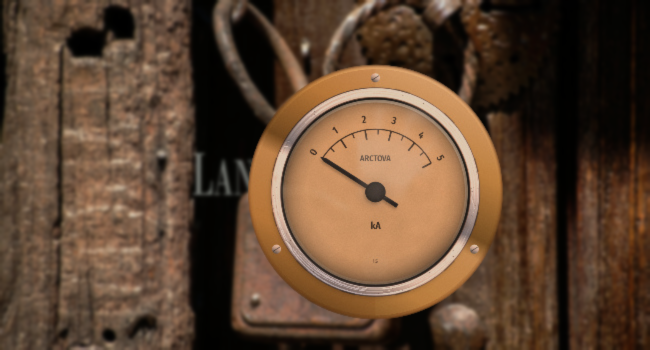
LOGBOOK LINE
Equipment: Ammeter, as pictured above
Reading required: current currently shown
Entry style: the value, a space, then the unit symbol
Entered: 0 kA
